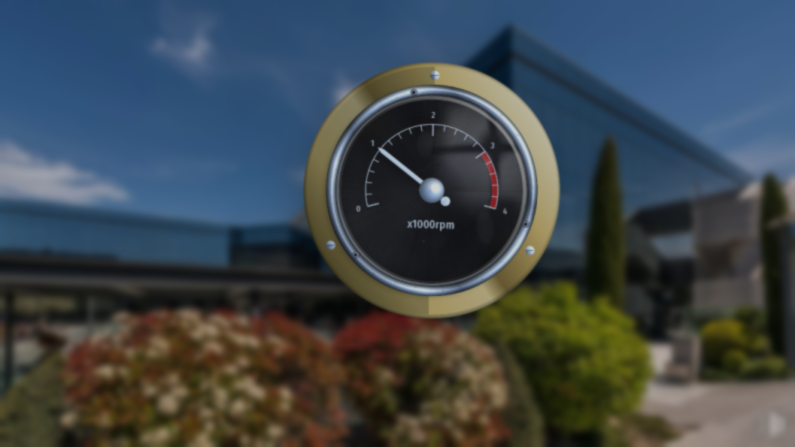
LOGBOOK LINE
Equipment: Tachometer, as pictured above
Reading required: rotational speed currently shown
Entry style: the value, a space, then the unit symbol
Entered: 1000 rpm
